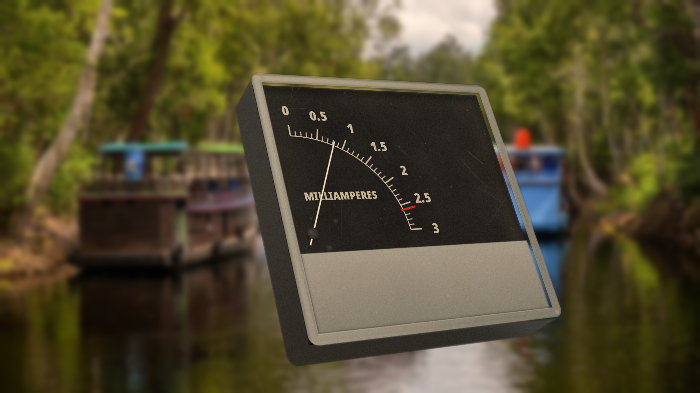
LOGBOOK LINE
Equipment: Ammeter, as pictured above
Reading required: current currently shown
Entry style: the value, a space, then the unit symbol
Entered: 0.8 mA
